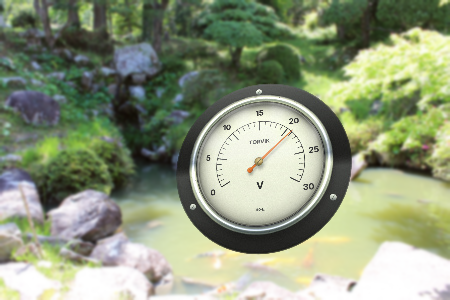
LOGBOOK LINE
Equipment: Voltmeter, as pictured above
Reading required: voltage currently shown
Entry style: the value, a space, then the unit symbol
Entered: 21 V
